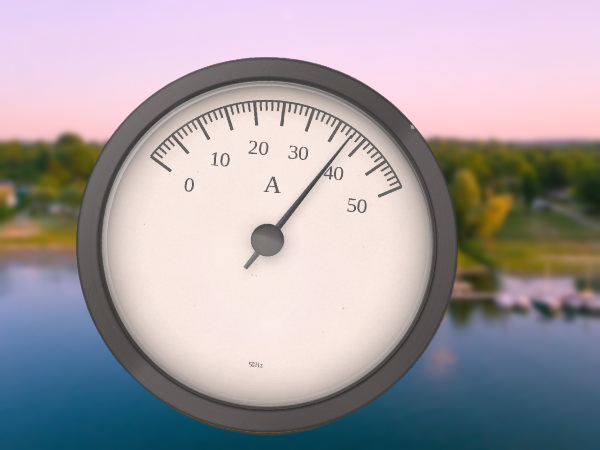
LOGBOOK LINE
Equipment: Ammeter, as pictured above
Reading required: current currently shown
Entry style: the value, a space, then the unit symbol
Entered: 38 A
